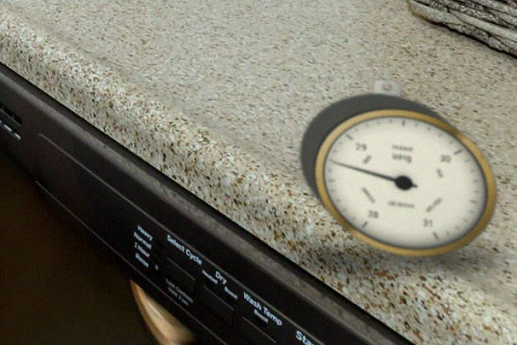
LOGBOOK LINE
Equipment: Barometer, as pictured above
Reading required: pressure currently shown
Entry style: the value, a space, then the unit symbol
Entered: 28.7 inHg
